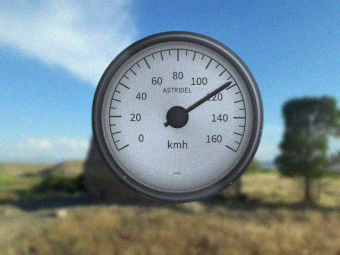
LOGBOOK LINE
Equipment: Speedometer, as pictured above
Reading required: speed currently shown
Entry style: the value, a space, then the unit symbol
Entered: 117.5 km/h
